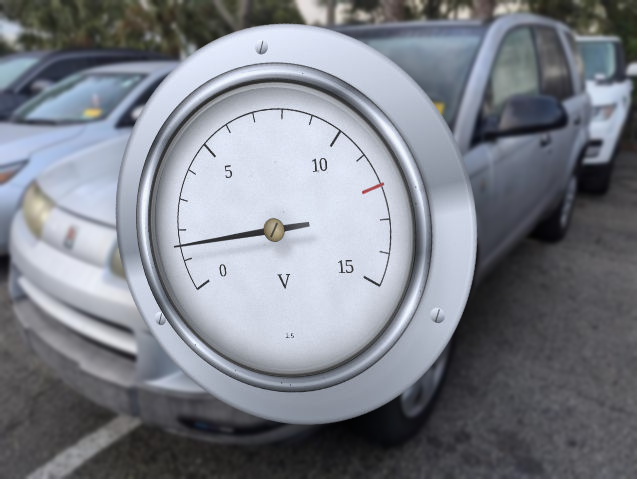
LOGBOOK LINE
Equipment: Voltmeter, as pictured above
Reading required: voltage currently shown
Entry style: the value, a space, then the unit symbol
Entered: 1.5 V
